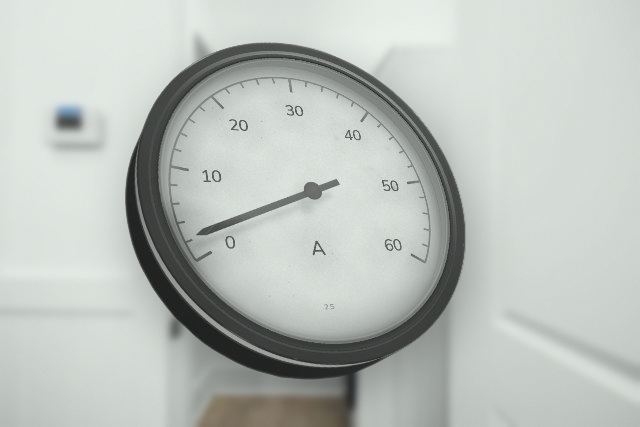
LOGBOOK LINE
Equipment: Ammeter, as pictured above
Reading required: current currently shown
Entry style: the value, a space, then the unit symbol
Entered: 2 A
